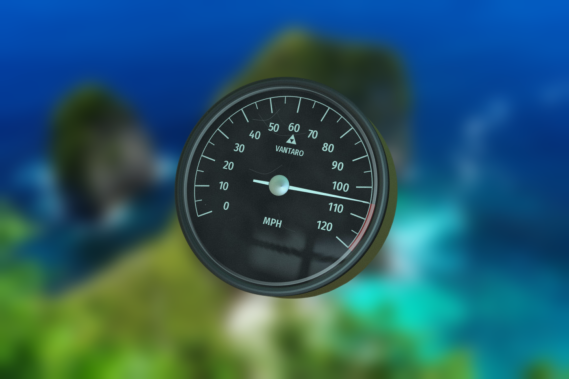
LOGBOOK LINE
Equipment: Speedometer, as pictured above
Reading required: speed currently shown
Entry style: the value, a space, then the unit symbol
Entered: 105 mph
